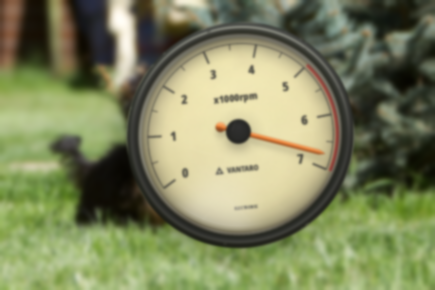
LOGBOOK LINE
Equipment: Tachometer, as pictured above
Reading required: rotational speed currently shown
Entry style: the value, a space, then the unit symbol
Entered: 6750 rpm
